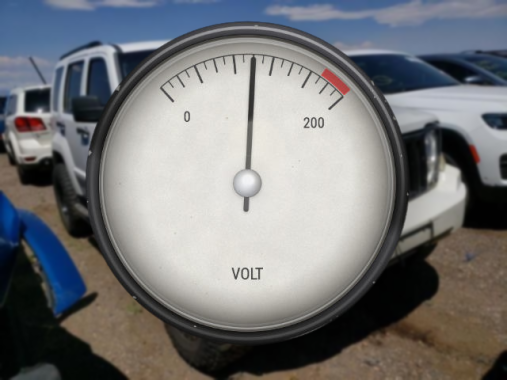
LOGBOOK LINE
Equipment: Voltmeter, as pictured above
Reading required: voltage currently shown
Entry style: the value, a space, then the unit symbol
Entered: 100 V
